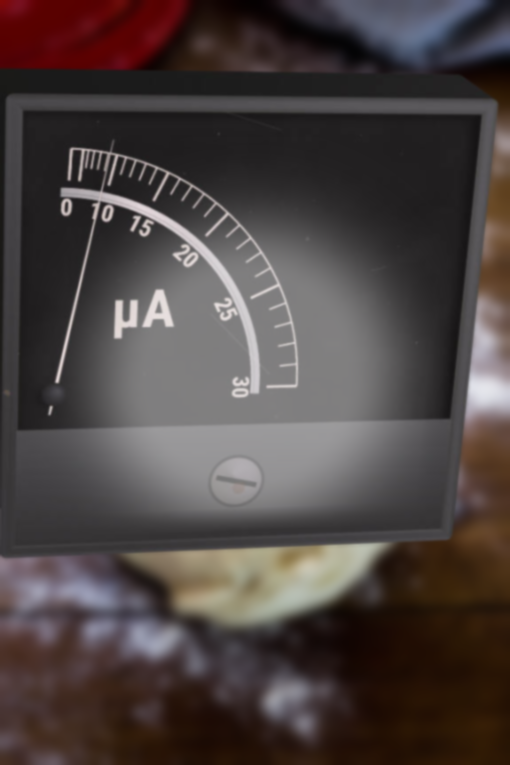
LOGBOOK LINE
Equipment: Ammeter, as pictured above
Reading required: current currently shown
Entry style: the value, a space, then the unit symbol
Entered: 9 µA
